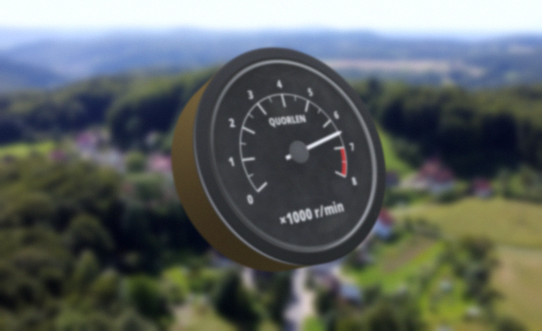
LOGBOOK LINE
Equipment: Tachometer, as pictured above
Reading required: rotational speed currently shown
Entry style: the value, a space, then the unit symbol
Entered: 6500 rpm
